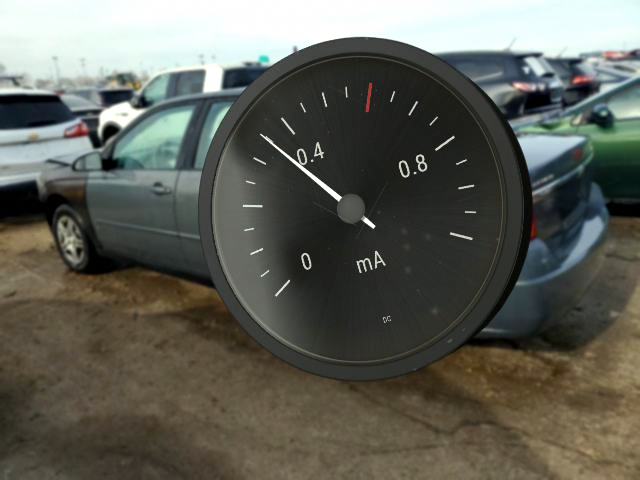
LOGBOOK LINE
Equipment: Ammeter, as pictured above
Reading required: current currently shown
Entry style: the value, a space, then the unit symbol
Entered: 0.35 mA
